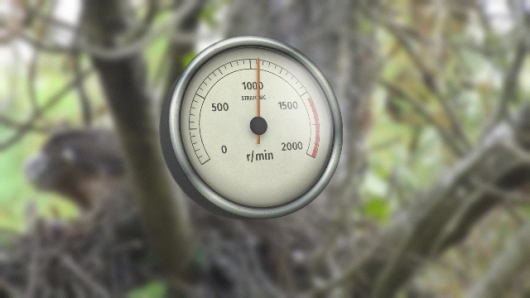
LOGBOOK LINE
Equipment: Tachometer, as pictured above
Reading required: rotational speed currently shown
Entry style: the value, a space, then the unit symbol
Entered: 1050 rpm
